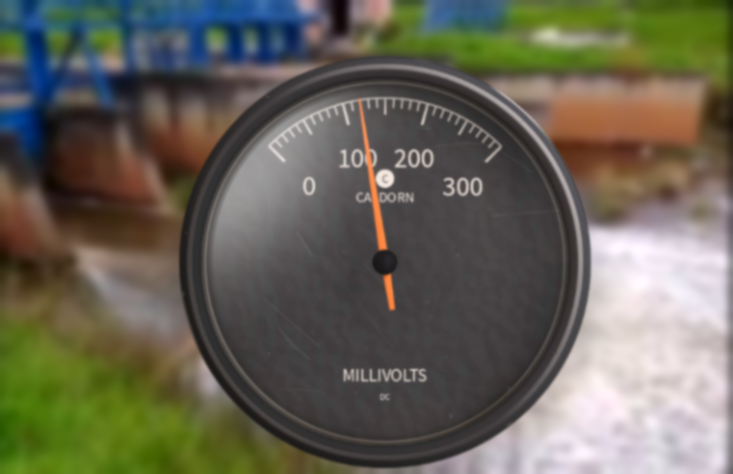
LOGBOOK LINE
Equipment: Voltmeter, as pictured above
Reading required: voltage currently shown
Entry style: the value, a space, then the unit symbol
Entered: 120 mV
